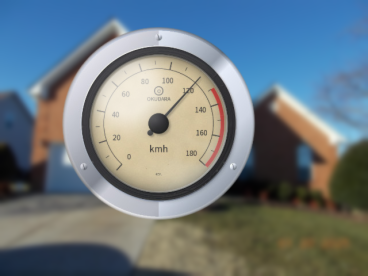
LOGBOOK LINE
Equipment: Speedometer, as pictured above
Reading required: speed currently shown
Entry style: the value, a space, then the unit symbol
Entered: 120 km/h
